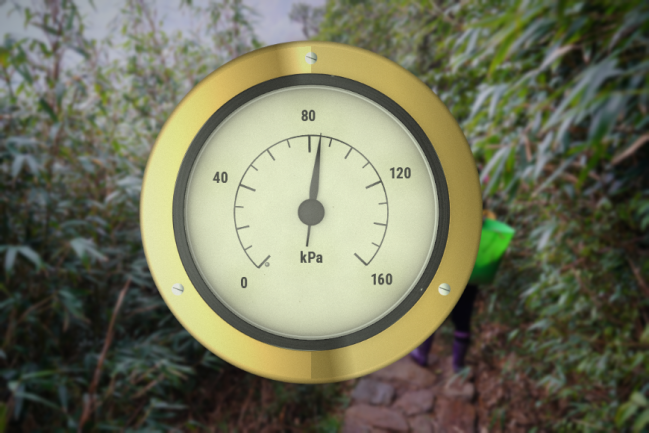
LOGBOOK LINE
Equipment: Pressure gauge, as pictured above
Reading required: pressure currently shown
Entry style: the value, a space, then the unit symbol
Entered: 85 kPa
